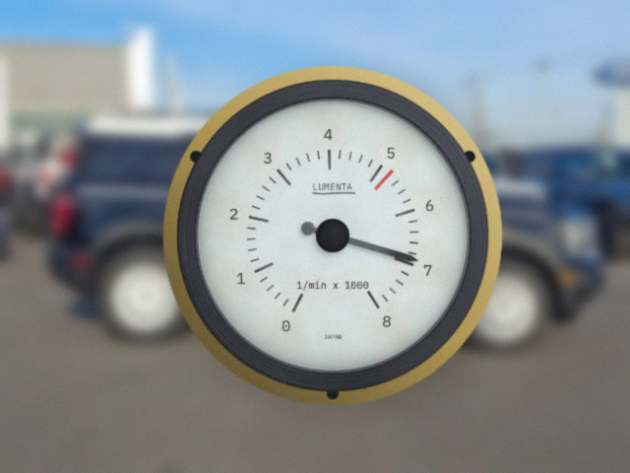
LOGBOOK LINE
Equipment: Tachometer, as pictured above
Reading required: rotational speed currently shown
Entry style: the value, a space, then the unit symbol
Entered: 6900 rpm
